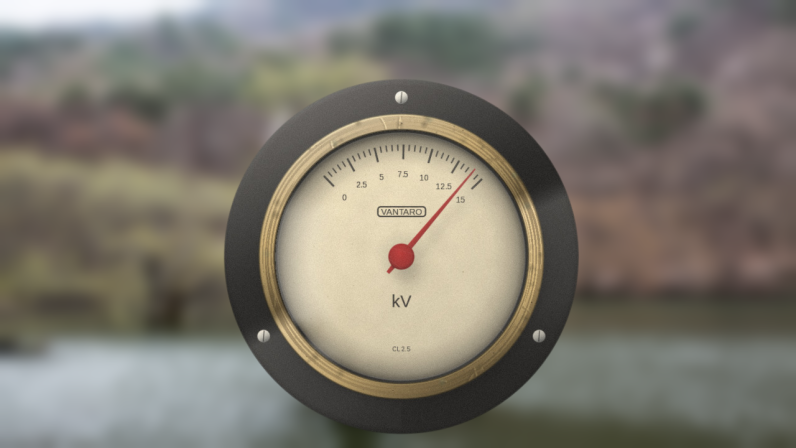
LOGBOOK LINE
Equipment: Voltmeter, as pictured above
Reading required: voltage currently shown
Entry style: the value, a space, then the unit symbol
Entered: 14 kV
